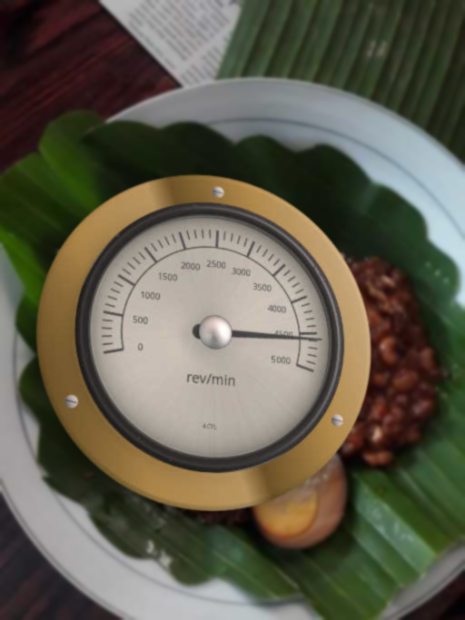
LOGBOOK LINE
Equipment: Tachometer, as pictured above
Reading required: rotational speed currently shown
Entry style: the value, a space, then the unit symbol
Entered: 4600 rpm
